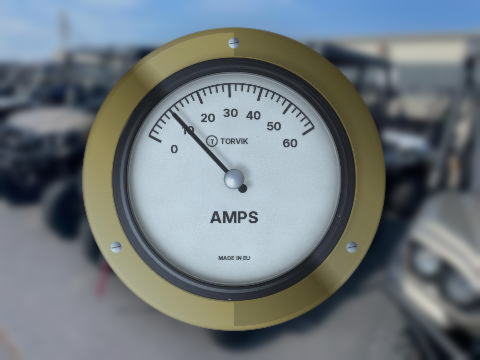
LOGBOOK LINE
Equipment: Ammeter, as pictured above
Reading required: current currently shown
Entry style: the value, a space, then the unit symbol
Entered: 10 A
